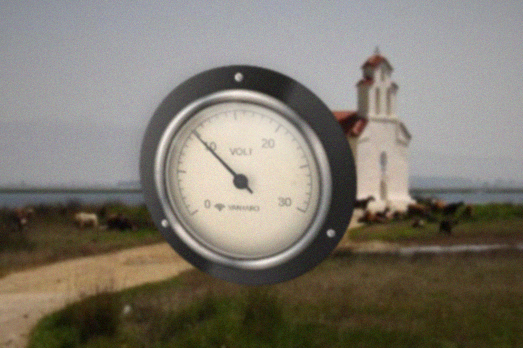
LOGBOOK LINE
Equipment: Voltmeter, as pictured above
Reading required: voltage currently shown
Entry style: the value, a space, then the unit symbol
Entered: 10 V
